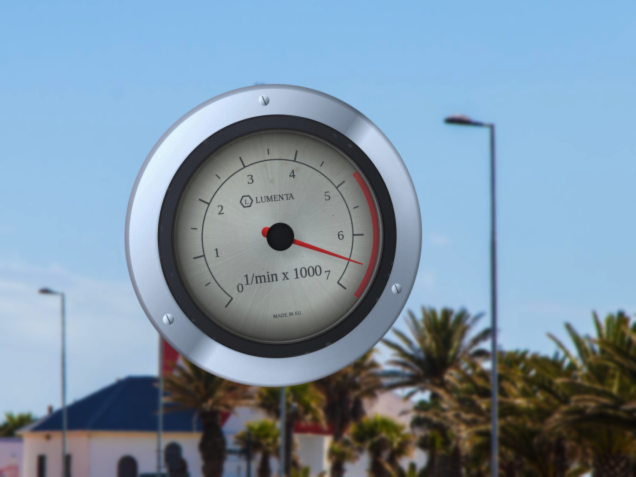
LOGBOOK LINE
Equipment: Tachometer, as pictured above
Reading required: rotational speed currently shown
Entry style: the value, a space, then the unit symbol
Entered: 6500 rpm
